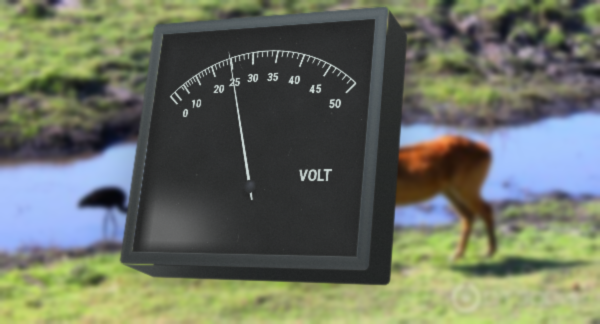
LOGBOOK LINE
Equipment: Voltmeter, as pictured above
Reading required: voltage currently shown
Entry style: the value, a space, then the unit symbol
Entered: 25 V
